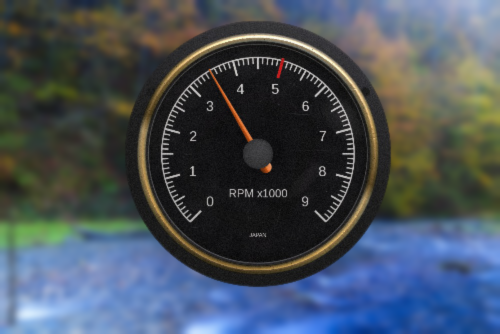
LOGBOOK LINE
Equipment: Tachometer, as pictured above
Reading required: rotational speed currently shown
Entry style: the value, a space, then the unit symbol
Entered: 3500 rpm
